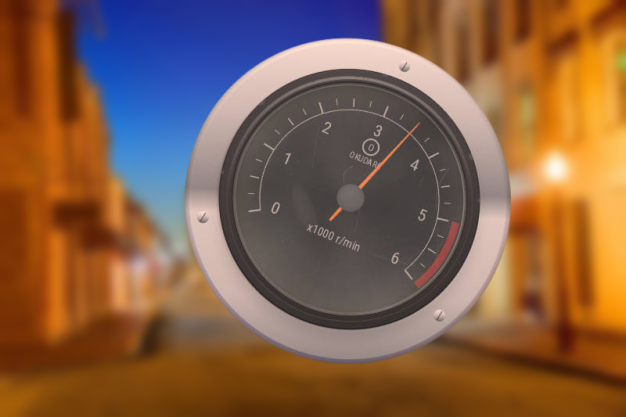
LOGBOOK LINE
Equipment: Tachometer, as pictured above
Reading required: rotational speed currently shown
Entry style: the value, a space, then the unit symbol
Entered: 3500 rpm
